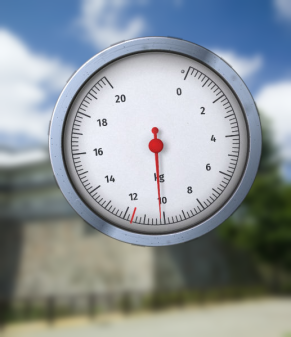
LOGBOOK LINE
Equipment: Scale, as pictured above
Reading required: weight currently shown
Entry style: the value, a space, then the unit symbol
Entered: 10.2 kg
